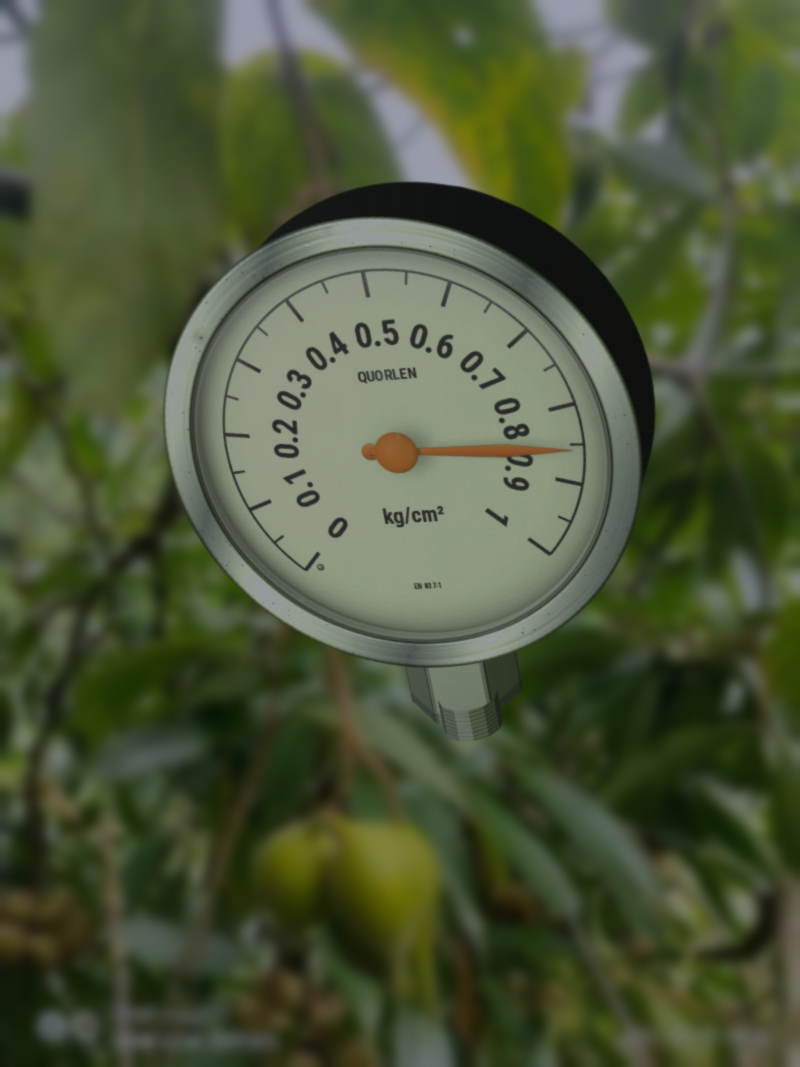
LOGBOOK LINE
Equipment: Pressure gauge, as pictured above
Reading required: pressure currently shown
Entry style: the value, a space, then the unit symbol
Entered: 0.85 kg/cm²
